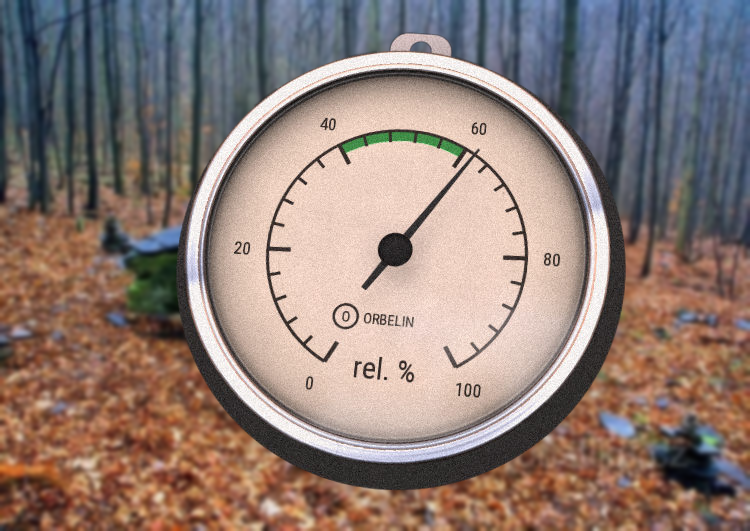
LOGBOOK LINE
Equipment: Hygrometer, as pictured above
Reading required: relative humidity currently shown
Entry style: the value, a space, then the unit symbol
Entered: 62 %
